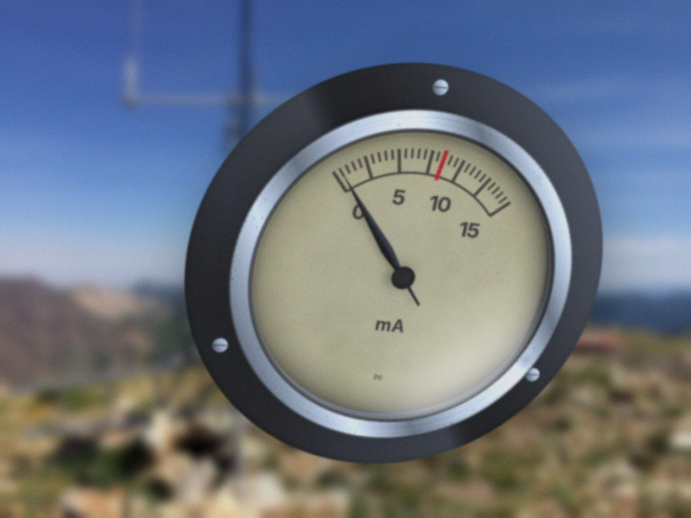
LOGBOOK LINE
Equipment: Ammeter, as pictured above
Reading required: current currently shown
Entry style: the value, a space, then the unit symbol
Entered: 0.5 mA
